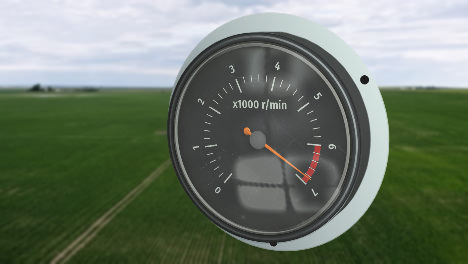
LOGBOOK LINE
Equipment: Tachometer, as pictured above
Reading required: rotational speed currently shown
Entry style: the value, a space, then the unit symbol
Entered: 6800 rpm
